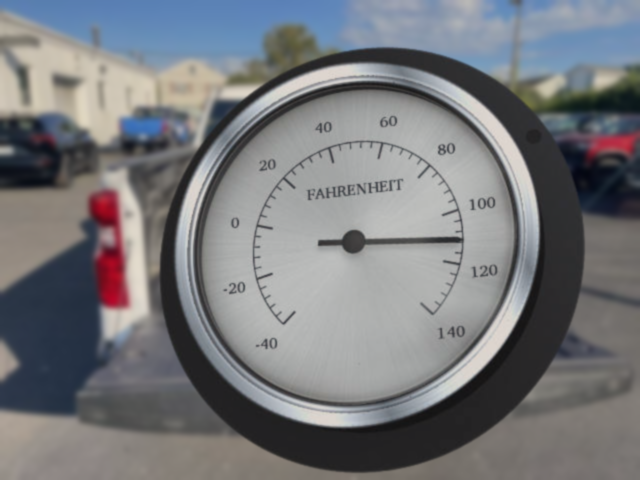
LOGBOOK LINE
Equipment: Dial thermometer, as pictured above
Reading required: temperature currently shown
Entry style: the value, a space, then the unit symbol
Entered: 112 °F
